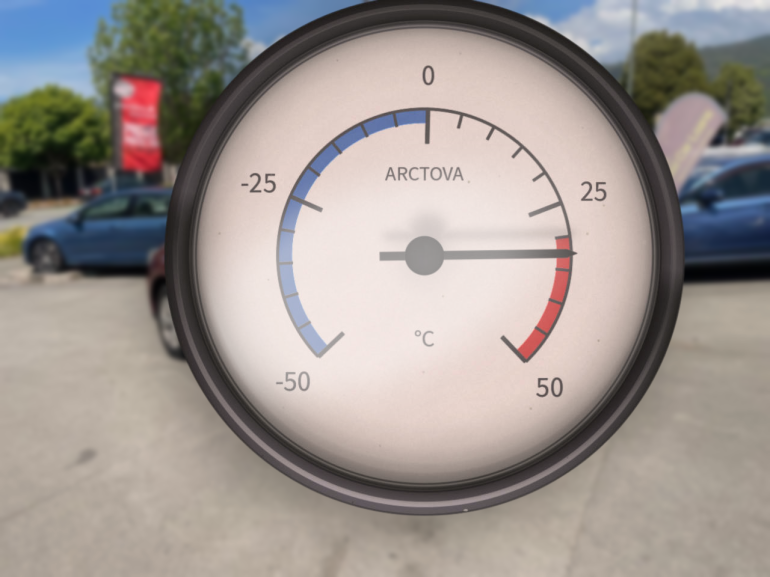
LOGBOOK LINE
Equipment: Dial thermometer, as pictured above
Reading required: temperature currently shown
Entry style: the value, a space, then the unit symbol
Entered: 32.5 °C
